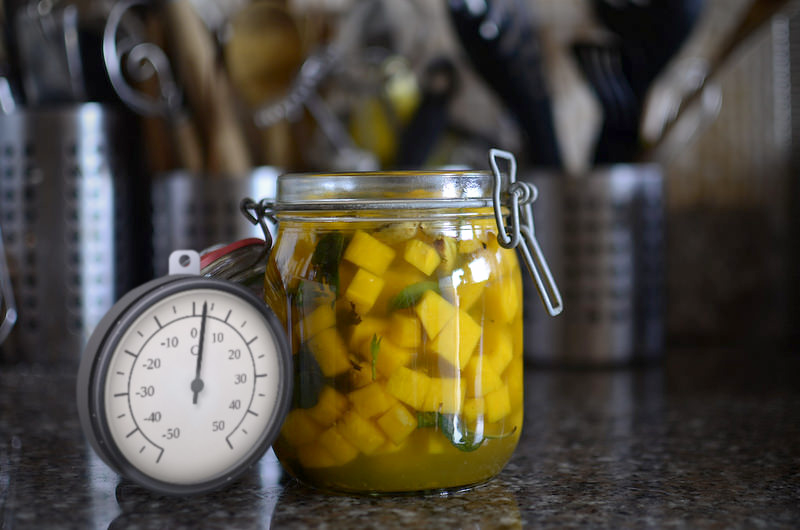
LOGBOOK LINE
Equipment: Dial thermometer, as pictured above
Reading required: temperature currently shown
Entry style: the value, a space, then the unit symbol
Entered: 2.5 °C
